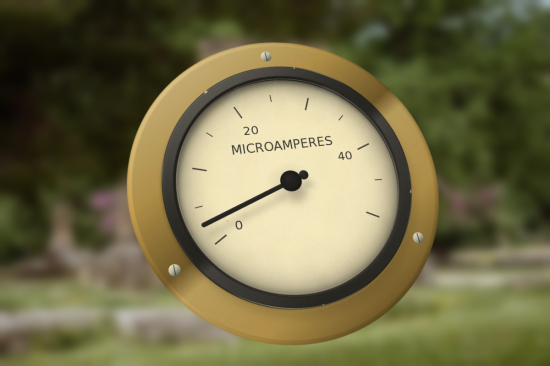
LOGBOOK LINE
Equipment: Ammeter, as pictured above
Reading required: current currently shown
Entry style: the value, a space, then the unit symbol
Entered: 2.5 µA
